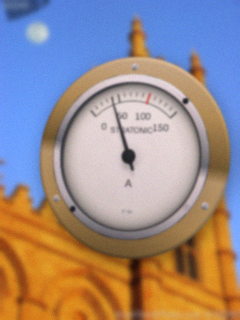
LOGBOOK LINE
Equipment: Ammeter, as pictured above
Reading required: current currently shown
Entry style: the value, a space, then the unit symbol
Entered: 40 A
